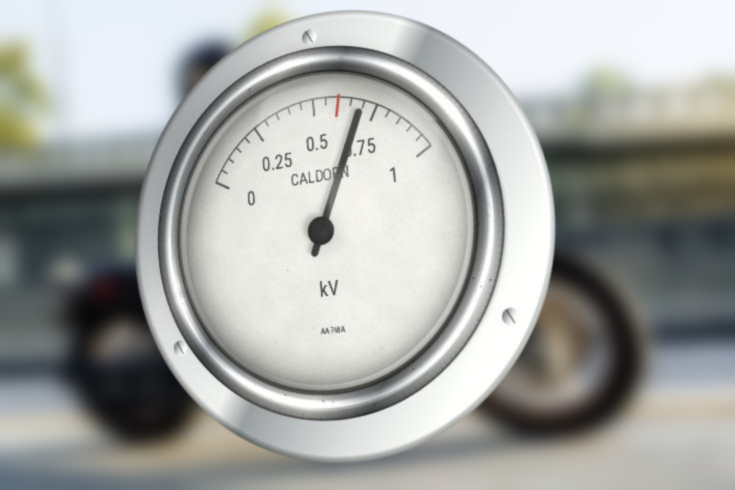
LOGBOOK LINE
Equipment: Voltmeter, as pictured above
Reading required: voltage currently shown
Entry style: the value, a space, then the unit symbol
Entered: 0.7 kV
